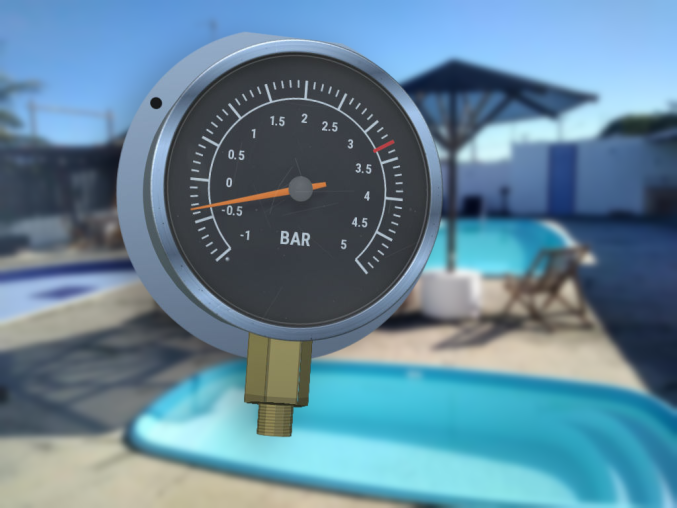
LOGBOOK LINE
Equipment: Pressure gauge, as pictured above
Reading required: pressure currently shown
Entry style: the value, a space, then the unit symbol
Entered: -0.35 bar
